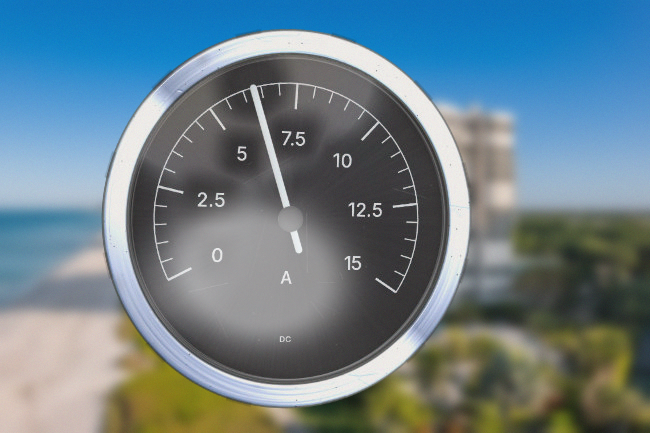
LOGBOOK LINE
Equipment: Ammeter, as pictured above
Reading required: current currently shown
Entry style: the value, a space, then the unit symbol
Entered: 6.25 A
